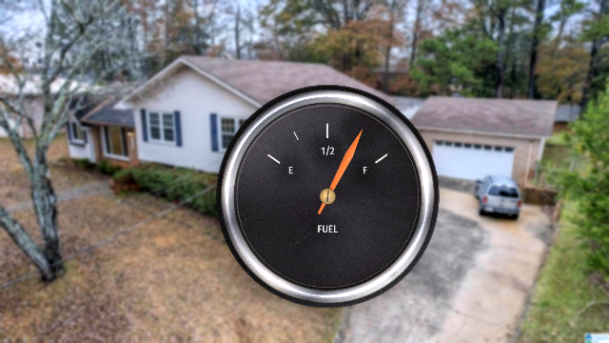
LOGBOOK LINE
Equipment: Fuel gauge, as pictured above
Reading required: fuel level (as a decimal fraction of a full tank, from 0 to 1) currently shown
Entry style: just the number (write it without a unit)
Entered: 0.75
